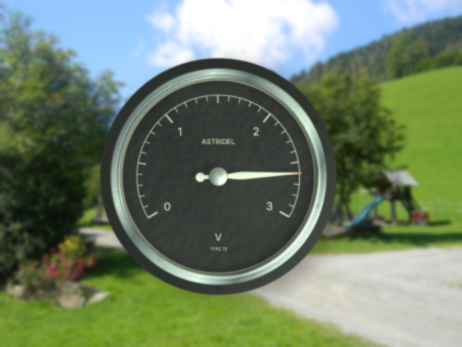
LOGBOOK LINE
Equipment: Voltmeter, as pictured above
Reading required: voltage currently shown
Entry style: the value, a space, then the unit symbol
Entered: 2.6 V
